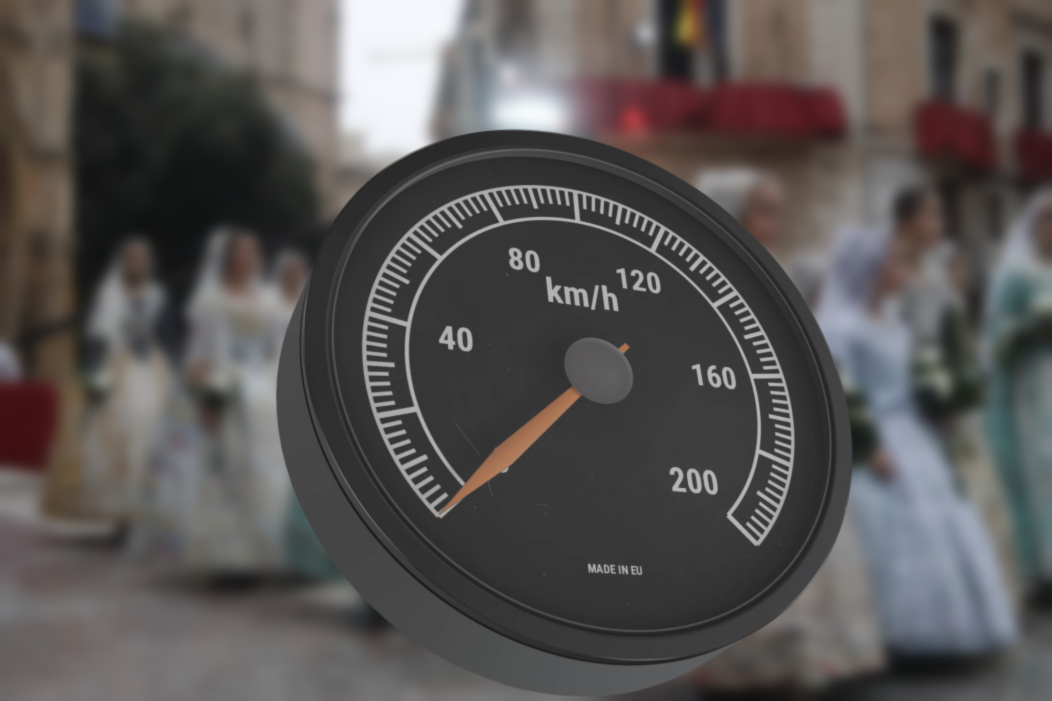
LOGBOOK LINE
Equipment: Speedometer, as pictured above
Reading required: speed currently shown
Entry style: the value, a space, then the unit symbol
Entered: 0 km/h
